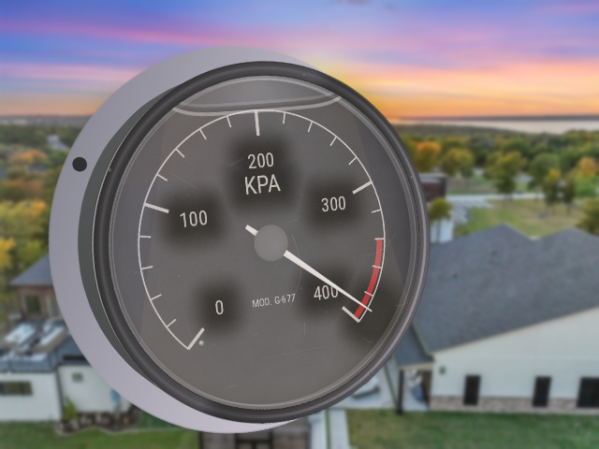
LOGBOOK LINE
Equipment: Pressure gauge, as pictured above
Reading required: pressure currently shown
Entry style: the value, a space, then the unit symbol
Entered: 390 kPa
